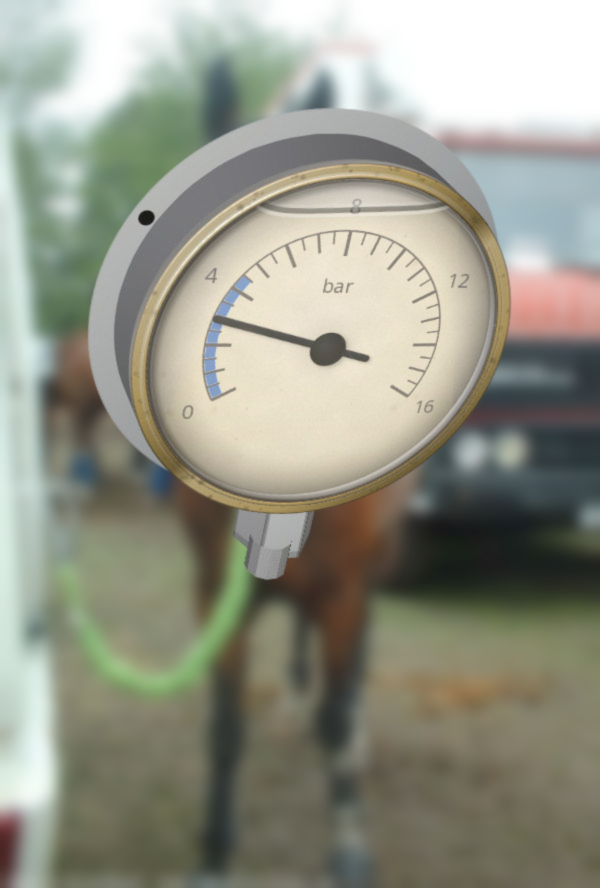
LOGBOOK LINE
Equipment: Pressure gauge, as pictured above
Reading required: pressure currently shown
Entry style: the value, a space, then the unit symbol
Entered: 3 bar
